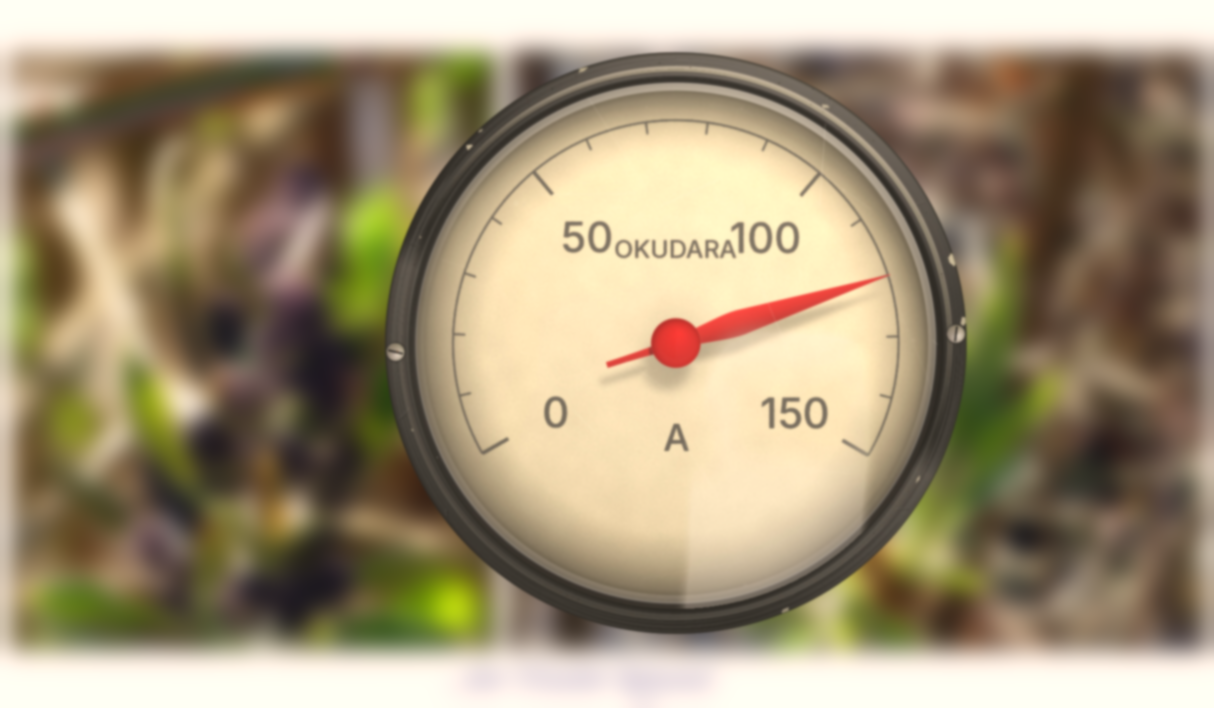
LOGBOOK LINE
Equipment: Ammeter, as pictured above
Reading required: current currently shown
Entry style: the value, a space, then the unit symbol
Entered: 120 A
